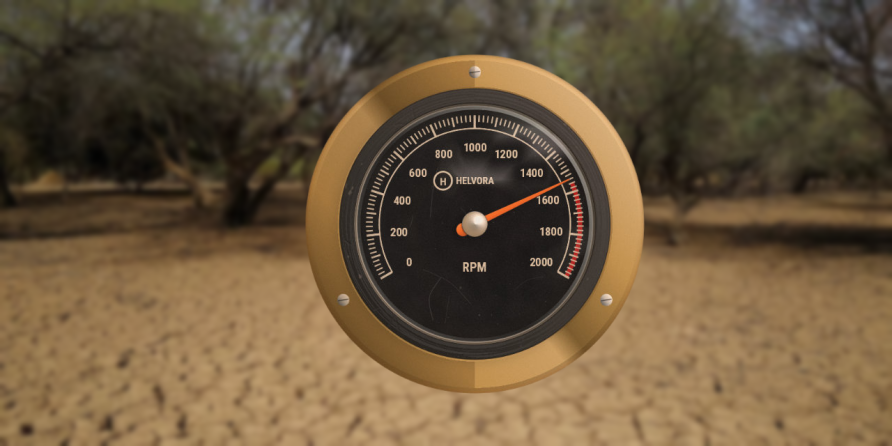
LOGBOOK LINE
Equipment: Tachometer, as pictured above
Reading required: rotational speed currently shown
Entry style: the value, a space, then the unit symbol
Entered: 1540 rpm
